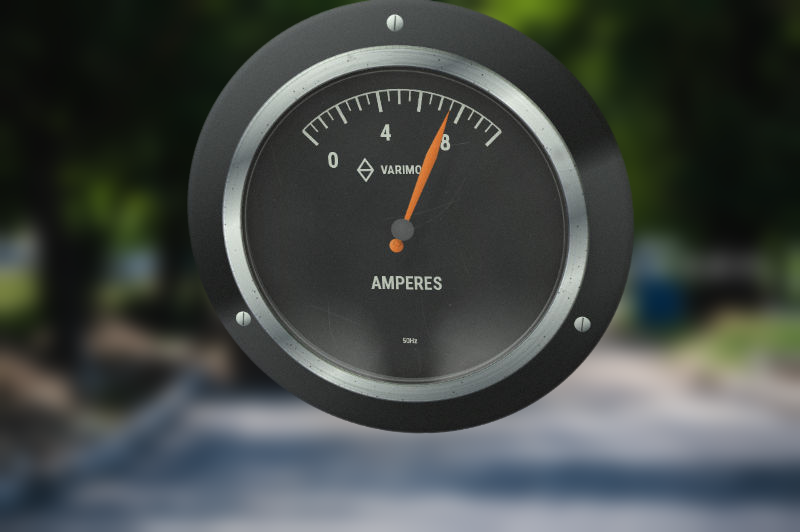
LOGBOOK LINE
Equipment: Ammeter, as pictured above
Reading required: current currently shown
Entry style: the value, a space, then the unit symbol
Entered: 7.5 A
